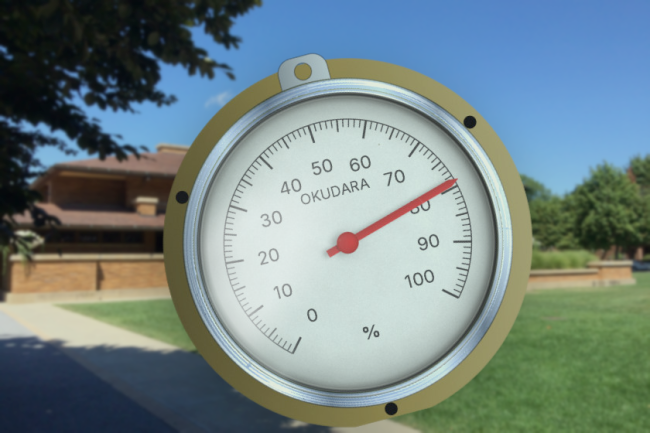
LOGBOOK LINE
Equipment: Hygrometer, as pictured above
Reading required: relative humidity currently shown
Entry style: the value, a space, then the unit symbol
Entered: 79 %
